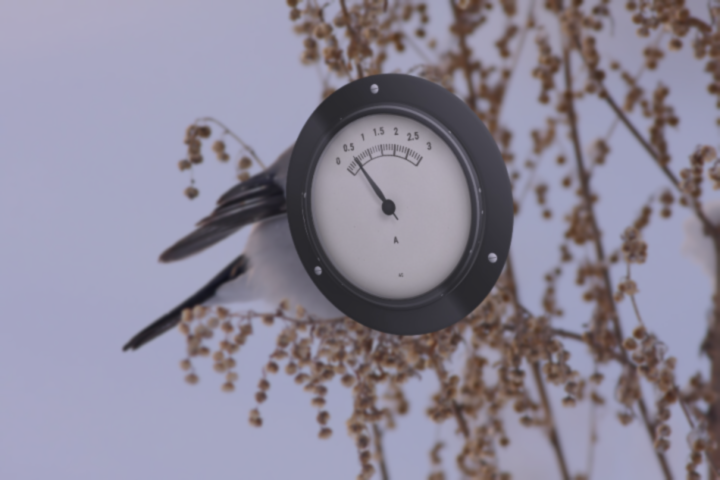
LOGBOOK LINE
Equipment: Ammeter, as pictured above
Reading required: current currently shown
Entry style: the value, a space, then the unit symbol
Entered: 0.5 A
